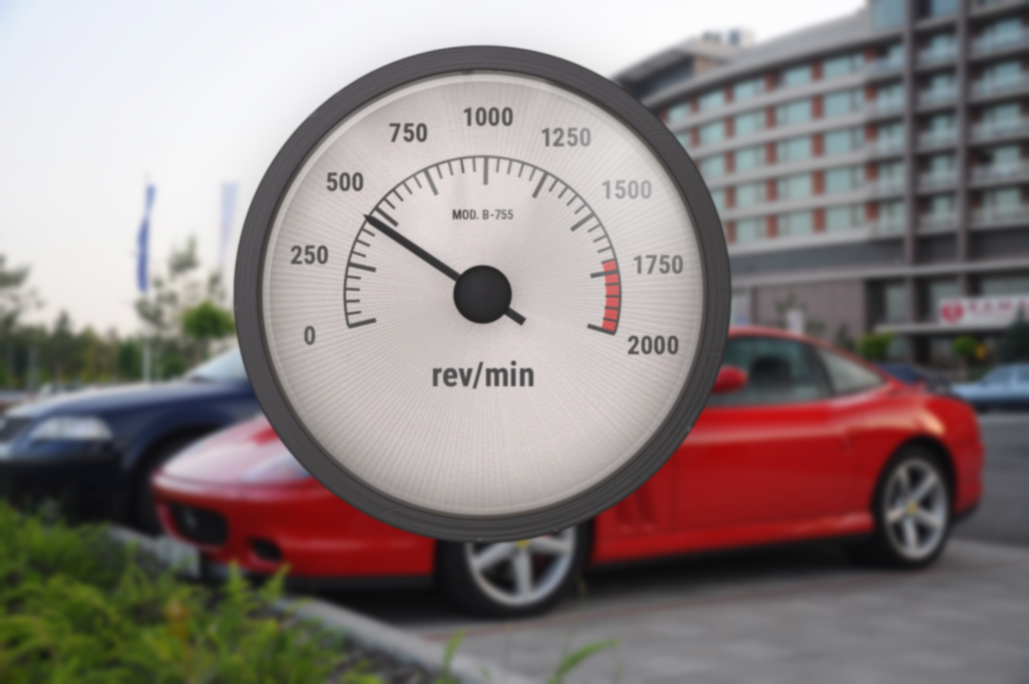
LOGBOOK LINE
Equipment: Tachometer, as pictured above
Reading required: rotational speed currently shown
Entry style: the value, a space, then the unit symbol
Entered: 450 rpm
